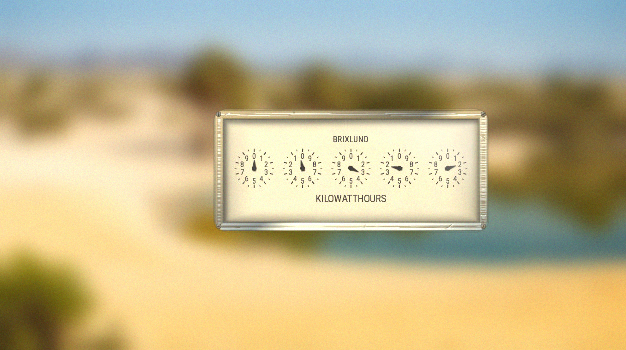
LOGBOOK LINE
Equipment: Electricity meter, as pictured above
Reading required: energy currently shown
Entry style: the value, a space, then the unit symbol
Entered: 322 kWh
